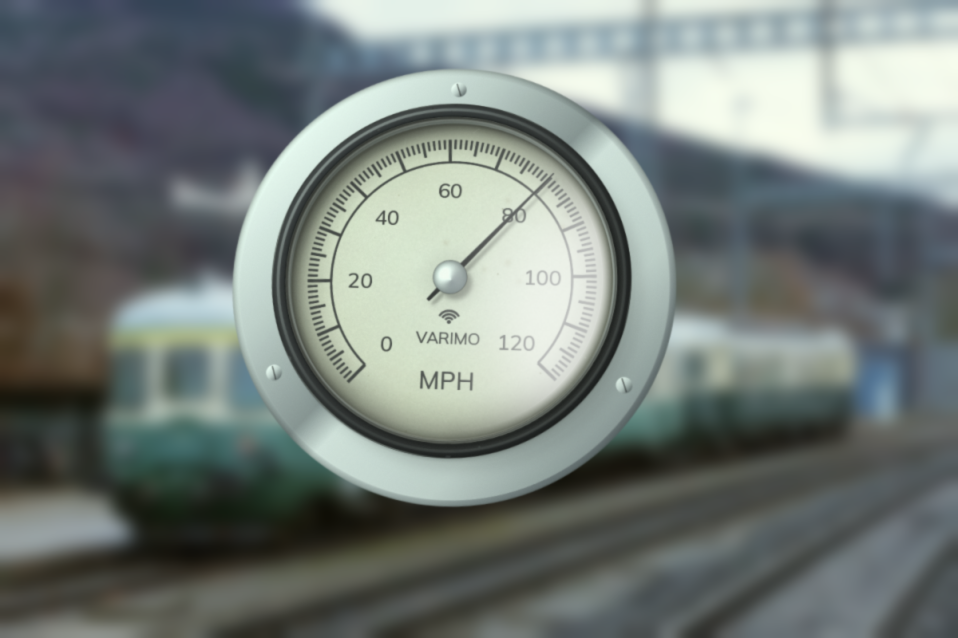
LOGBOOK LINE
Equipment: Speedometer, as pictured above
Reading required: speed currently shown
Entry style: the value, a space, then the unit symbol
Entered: 80 mph
